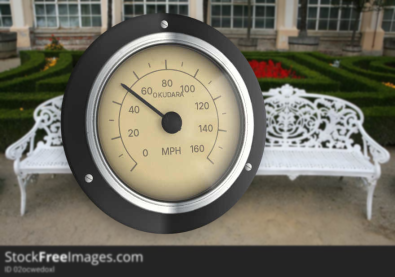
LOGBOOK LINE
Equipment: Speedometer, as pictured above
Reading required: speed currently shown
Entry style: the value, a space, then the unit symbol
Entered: 50 mph
